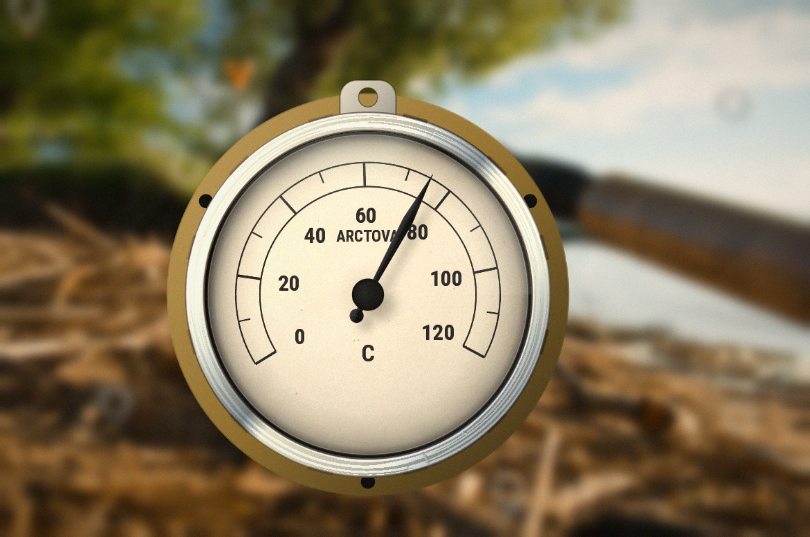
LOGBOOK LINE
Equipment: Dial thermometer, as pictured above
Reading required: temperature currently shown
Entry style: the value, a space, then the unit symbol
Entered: 75 °C
